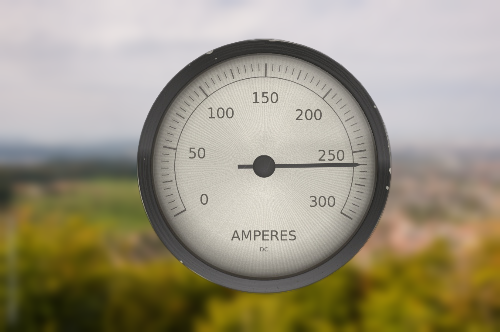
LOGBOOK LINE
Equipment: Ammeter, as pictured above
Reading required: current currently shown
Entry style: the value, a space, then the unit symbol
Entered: 260 A
